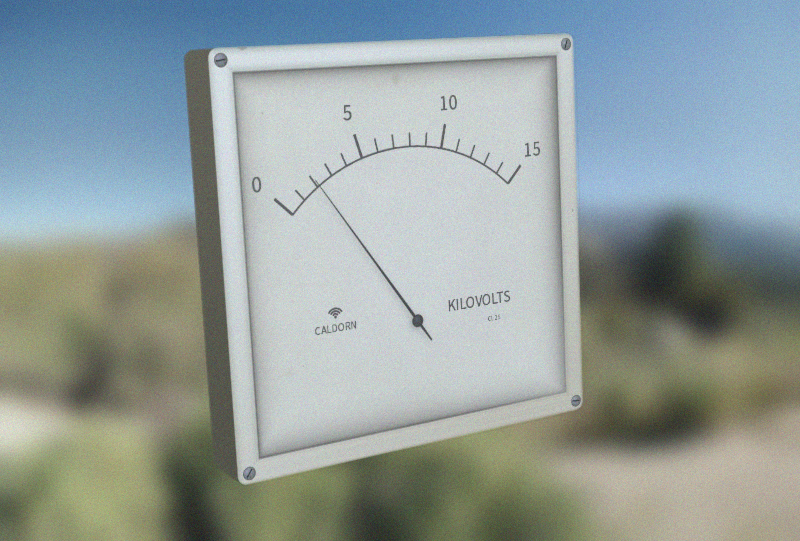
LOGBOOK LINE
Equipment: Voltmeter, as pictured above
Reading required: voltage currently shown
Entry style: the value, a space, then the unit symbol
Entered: 2 kV
